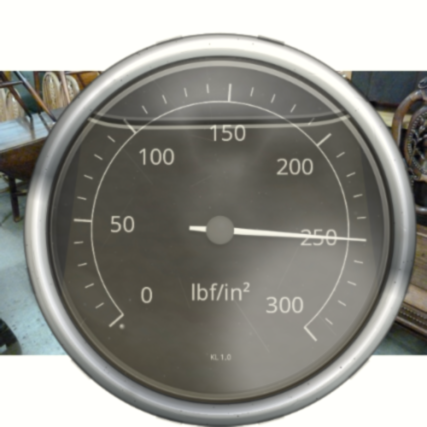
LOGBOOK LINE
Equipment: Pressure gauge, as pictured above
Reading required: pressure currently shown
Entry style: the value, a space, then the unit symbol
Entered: 250 psi
